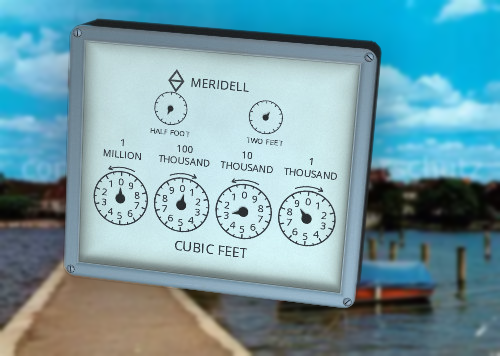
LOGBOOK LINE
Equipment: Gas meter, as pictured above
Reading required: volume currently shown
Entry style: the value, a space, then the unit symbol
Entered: 2900 ft³
